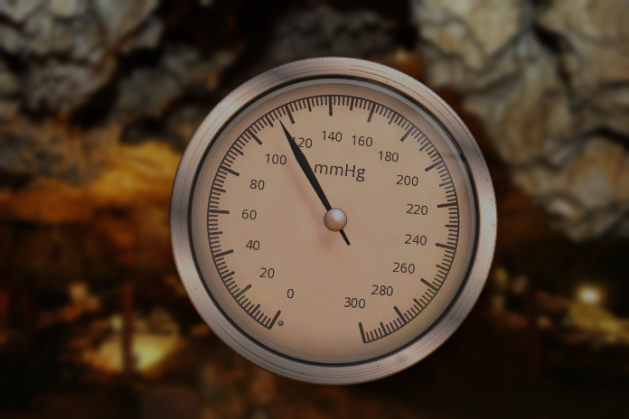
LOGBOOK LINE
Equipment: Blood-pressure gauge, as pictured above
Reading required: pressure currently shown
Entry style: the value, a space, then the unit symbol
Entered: 114 mmHg
